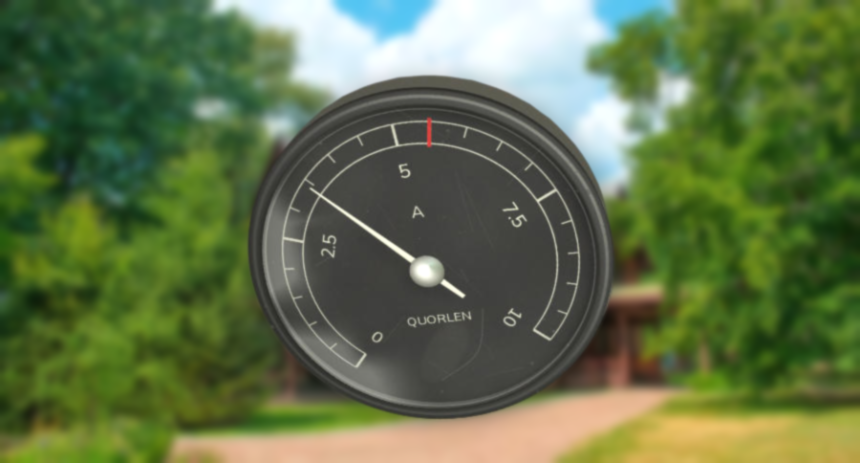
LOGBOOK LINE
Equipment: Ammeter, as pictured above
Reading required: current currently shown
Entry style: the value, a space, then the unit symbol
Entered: 3.5 A
